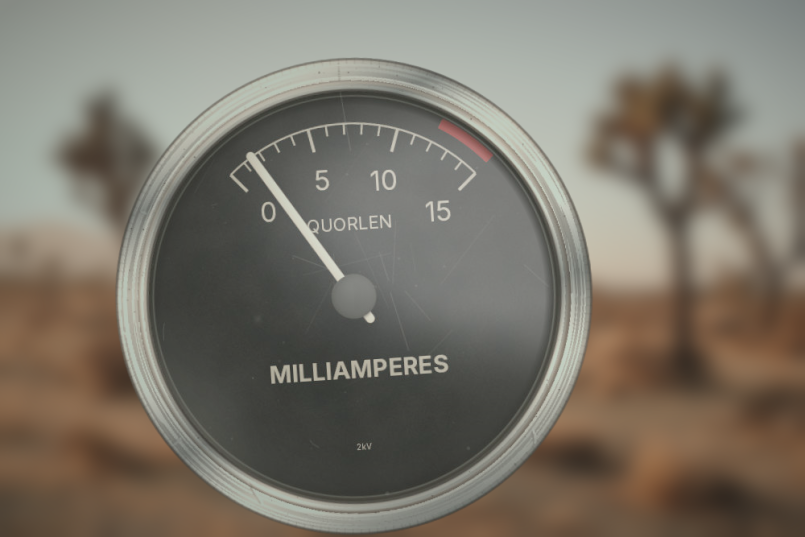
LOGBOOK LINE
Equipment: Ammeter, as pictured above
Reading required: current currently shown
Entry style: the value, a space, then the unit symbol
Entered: 1.5 mA
